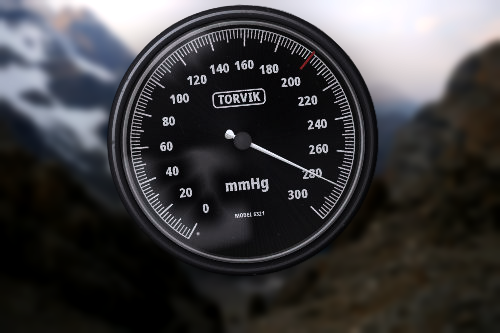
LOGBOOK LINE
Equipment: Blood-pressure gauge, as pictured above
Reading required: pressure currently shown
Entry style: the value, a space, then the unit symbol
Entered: 280 mmHg
